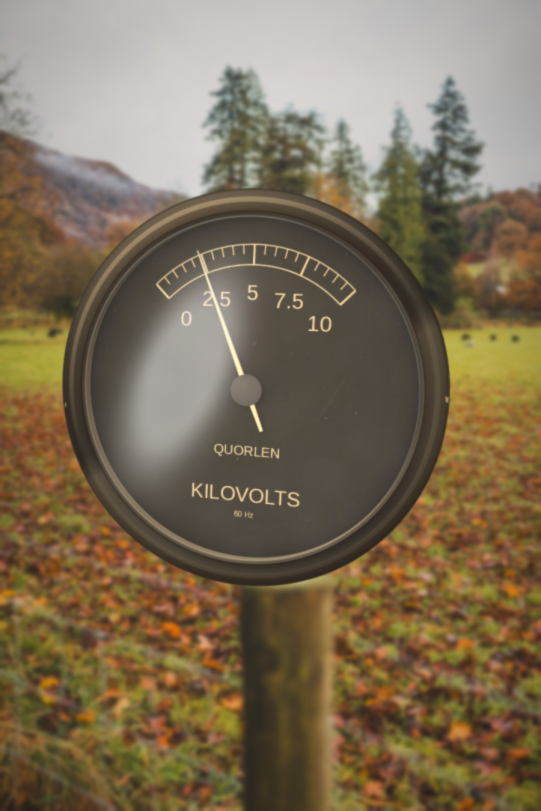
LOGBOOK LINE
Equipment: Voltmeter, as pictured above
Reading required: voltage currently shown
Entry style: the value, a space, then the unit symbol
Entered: 2.5 kV
